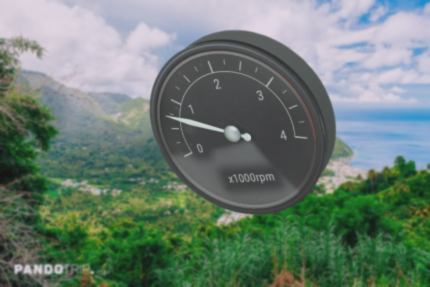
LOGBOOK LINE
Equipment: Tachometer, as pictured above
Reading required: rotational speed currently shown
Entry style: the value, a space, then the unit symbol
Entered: 750 rpm
